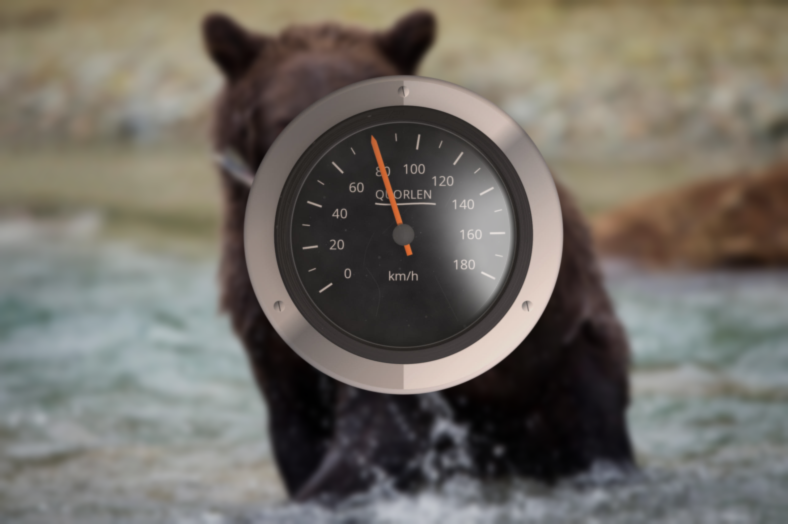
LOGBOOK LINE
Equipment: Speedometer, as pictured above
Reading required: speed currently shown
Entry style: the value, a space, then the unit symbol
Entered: 80 km/h
